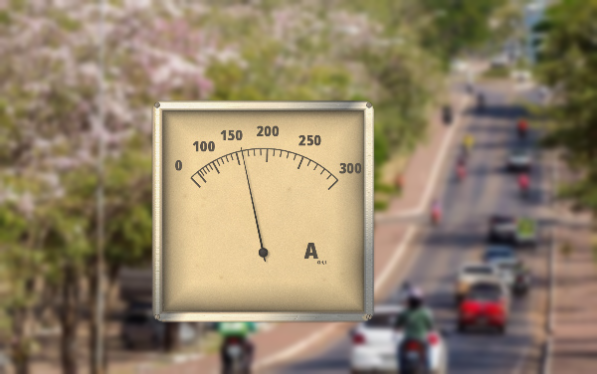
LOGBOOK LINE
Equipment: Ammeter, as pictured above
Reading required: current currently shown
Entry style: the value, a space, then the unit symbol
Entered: 160 A
